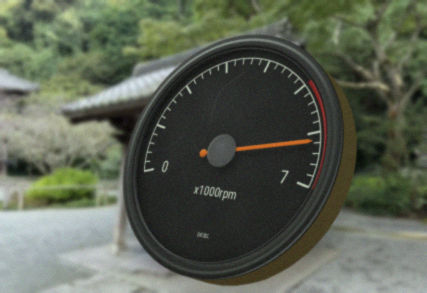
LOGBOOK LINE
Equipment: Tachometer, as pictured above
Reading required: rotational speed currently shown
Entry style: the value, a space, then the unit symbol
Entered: 6200 rpm
